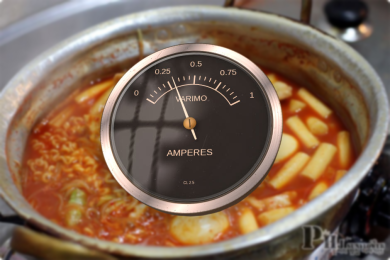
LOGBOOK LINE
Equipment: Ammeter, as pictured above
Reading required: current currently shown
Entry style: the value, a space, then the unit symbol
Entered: 0.3 A
